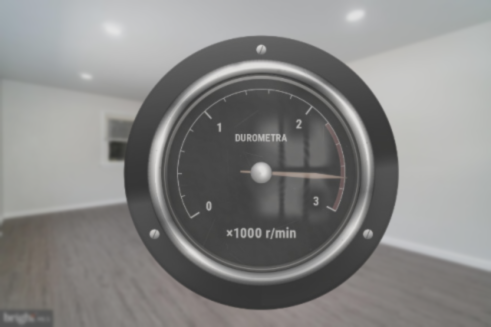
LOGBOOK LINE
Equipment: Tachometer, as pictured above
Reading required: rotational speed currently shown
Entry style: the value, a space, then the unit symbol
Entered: 2700 rpm
